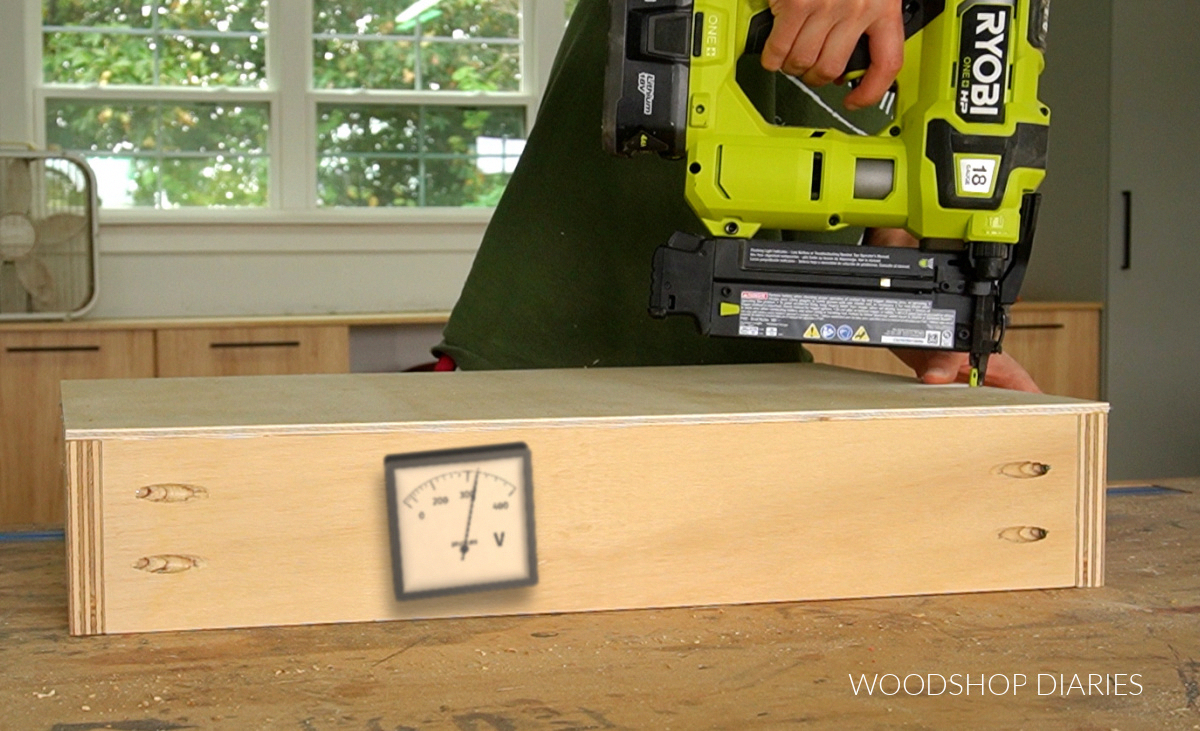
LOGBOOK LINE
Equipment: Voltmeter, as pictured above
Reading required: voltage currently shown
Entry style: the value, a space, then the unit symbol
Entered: 320 V
